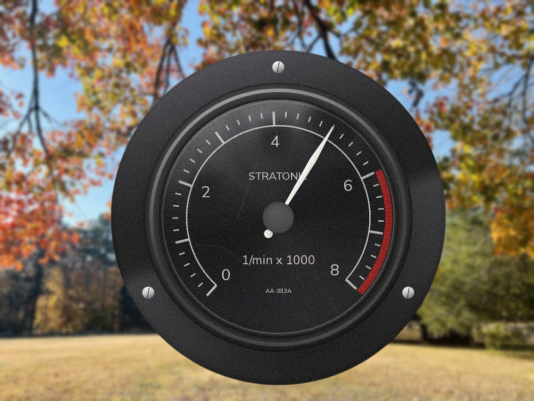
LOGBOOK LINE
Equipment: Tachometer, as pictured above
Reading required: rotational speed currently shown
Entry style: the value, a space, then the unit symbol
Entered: 5000 rpm
